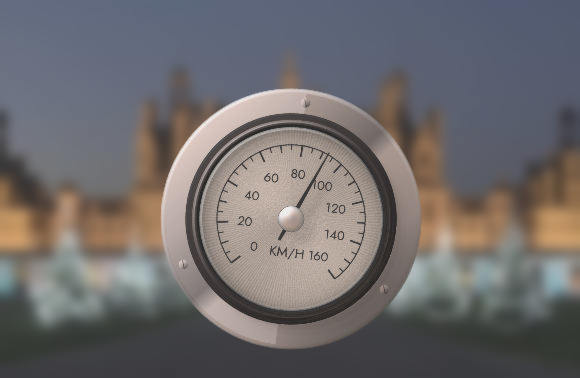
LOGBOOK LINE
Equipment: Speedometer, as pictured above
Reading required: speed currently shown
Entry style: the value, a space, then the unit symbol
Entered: 92.5 km/h
